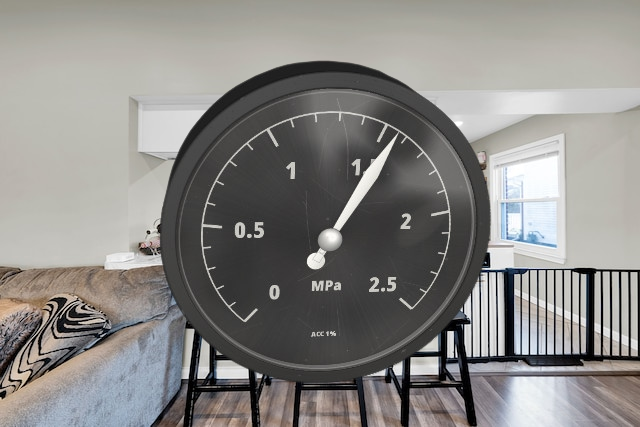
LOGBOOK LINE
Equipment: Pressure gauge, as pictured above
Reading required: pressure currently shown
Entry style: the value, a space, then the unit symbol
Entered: 1.55 MPa
